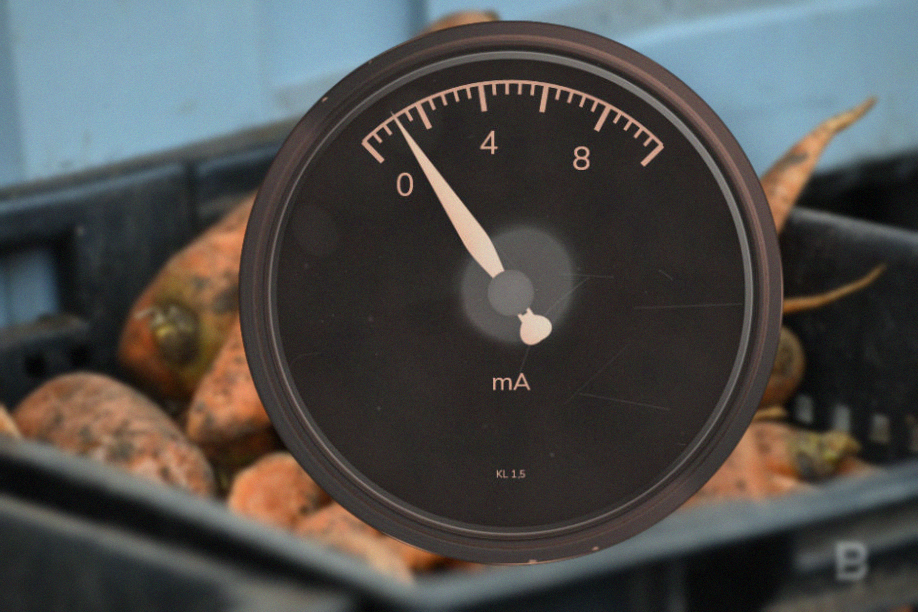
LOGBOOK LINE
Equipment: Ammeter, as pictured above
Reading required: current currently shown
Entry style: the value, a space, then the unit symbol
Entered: 1.2 mA
